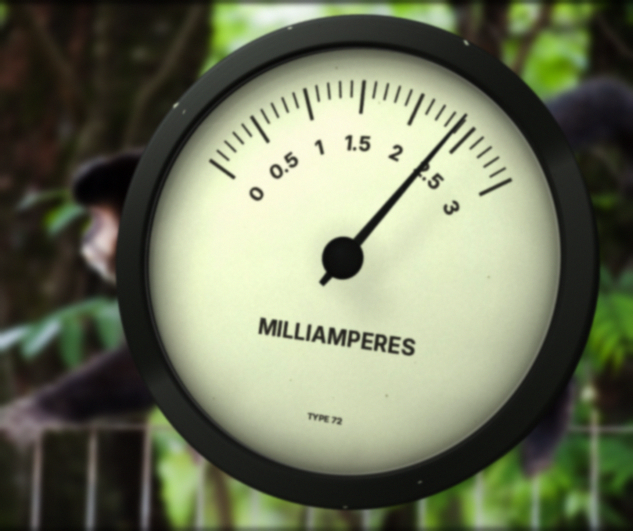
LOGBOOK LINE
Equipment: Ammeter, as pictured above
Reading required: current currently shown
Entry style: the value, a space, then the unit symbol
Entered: 2.4 mA
